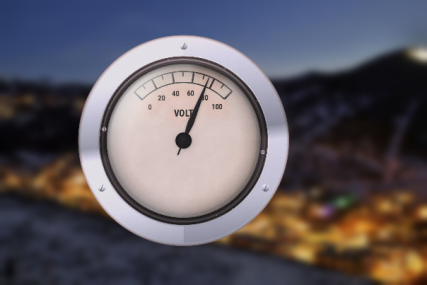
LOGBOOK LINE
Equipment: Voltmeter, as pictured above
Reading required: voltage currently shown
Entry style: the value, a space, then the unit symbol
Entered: 75 V
